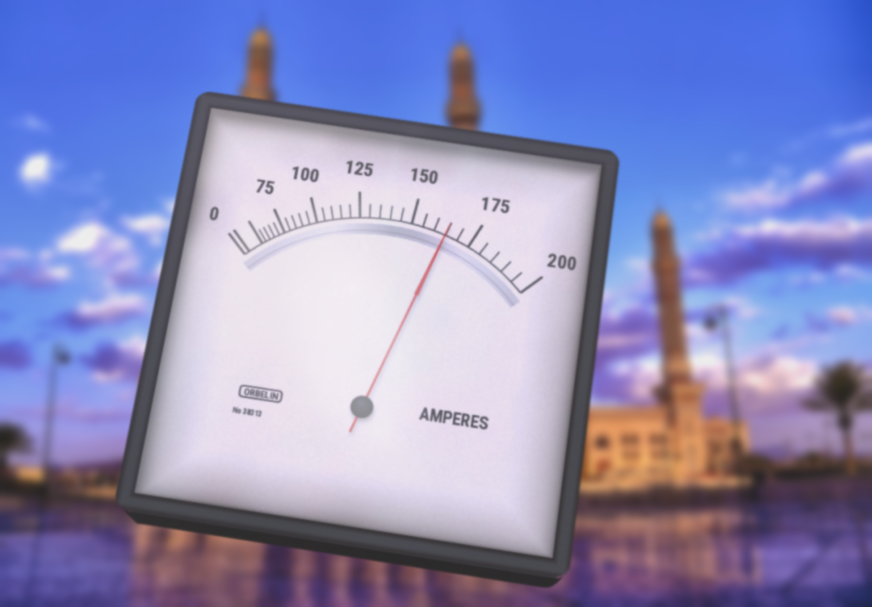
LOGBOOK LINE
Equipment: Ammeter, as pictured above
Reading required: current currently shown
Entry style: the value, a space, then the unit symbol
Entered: 165 A
